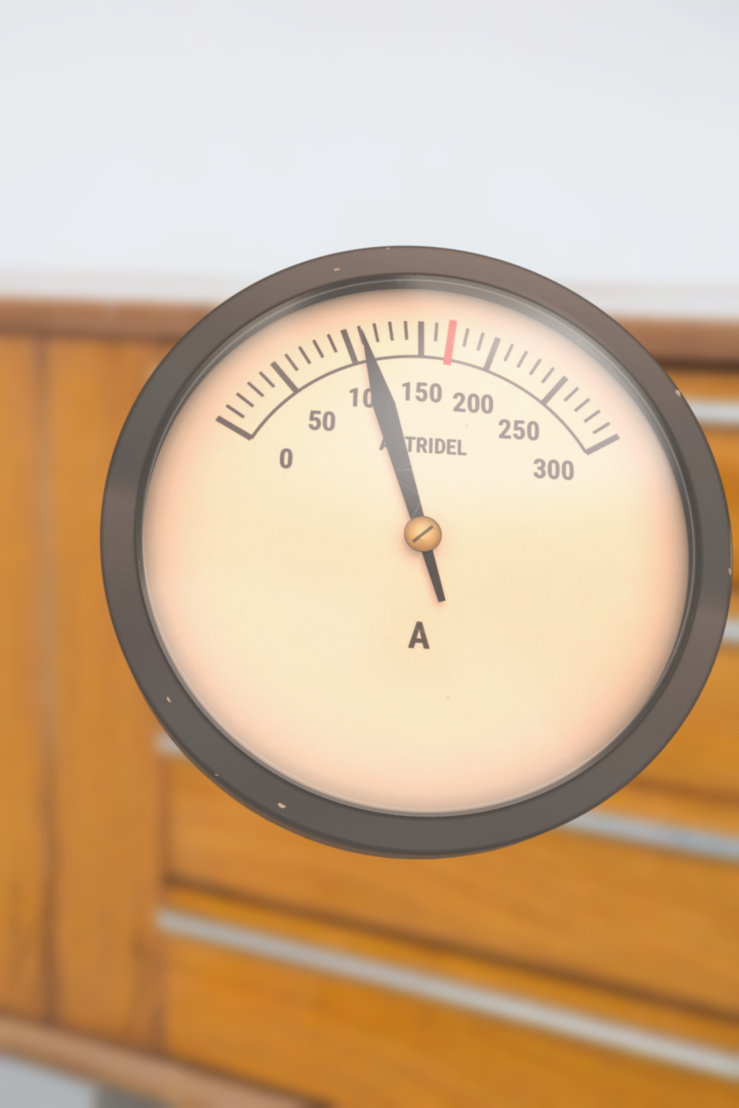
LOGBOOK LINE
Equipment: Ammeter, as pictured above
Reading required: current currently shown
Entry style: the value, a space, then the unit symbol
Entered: 110 A
